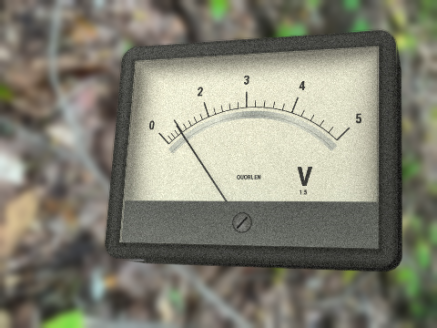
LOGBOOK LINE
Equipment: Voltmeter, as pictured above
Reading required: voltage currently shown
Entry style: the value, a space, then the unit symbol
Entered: 1 V
